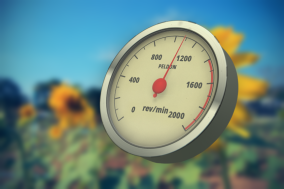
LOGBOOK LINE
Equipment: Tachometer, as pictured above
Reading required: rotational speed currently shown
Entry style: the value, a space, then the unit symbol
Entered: 1100 rpm
